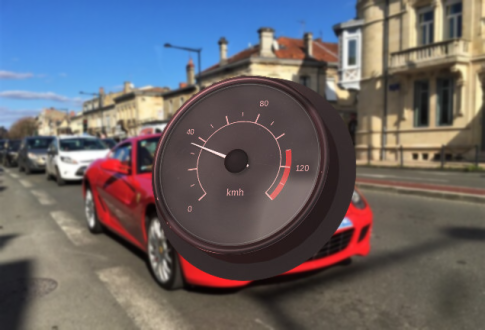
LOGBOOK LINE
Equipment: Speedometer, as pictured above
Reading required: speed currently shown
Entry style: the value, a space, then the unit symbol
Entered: 35 km/h
